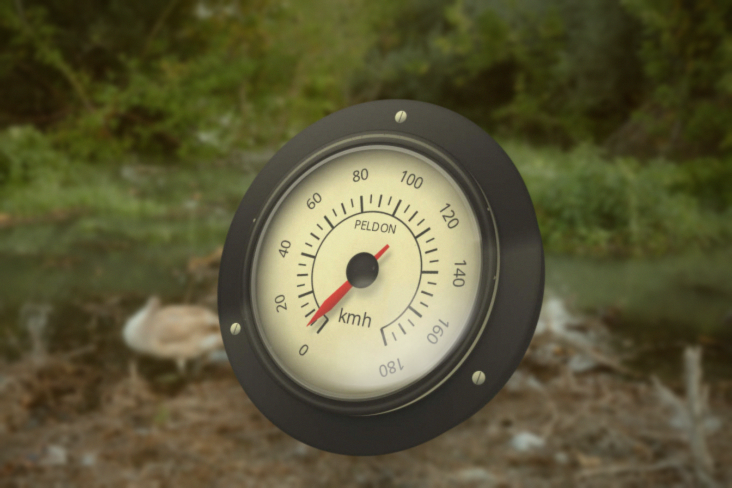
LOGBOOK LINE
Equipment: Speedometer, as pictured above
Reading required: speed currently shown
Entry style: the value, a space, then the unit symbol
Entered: 5 km/h
